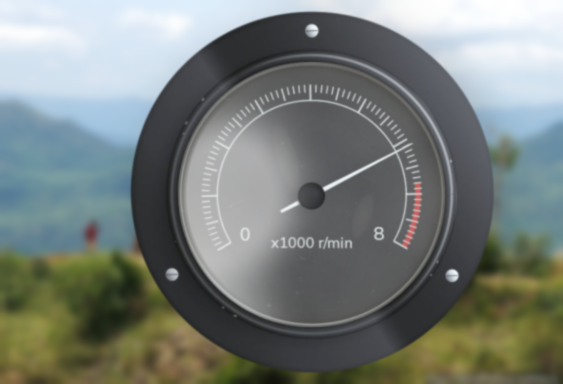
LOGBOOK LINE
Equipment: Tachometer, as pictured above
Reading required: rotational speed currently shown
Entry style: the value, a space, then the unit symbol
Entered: 6100 rpm
